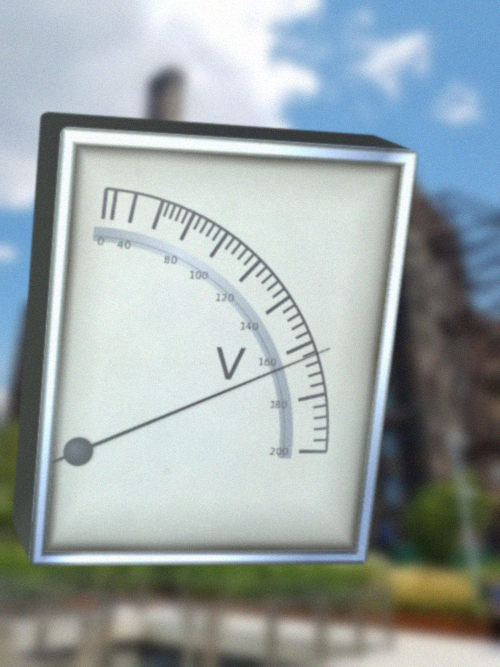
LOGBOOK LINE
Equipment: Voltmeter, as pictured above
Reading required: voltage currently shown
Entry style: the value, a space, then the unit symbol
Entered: 164 V
